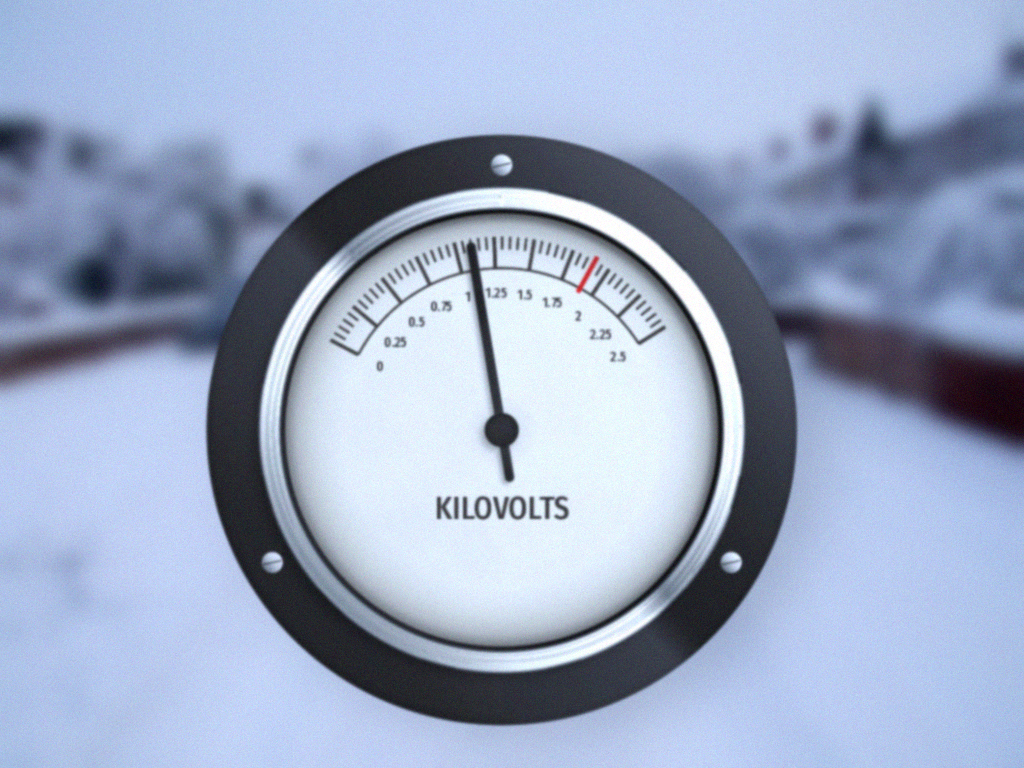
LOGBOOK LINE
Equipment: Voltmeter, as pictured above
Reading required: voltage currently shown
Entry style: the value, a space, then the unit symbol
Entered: 1.1 kV
